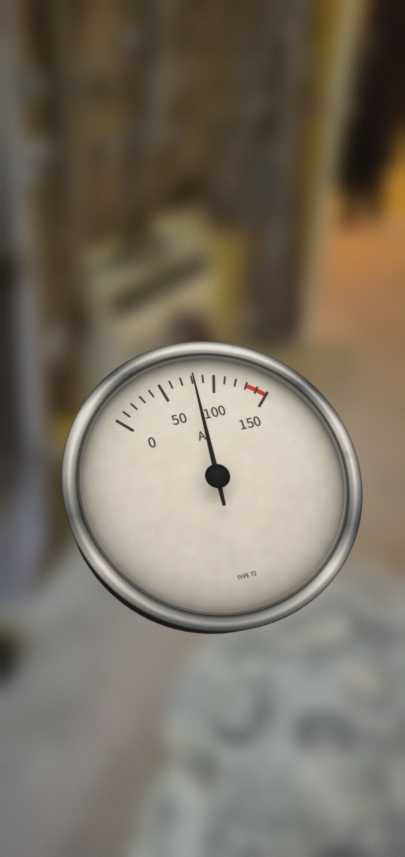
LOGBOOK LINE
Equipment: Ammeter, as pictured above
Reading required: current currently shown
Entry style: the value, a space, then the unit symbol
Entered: 80 A
